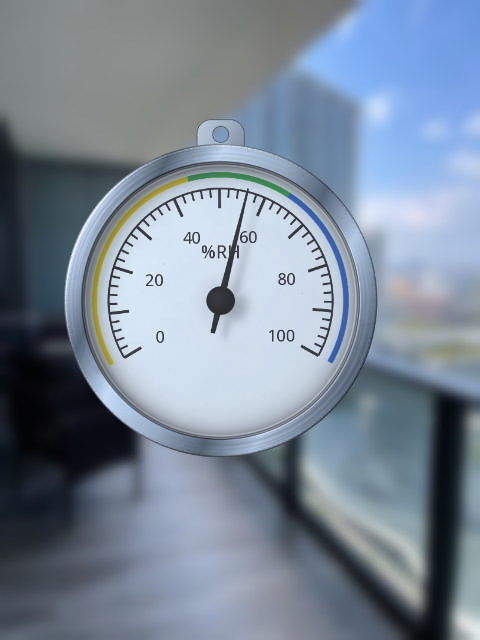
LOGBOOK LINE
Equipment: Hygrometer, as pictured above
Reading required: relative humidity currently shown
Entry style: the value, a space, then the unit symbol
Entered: 56 %
